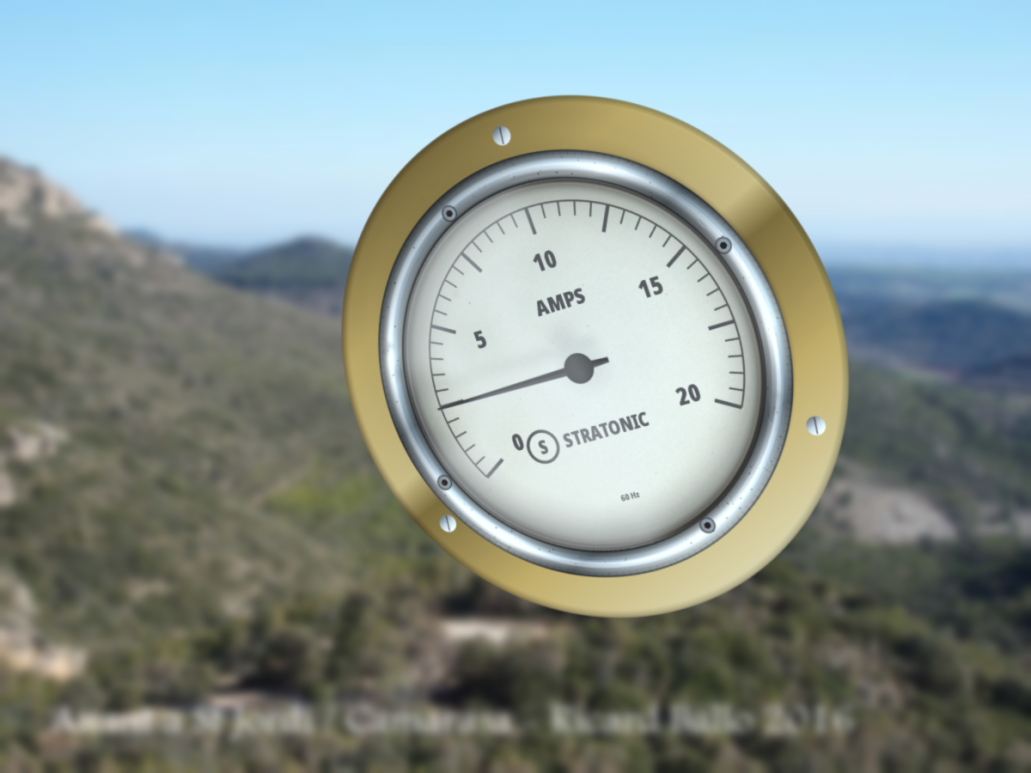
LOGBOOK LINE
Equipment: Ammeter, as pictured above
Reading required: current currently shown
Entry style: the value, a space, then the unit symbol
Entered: 2.5 A
